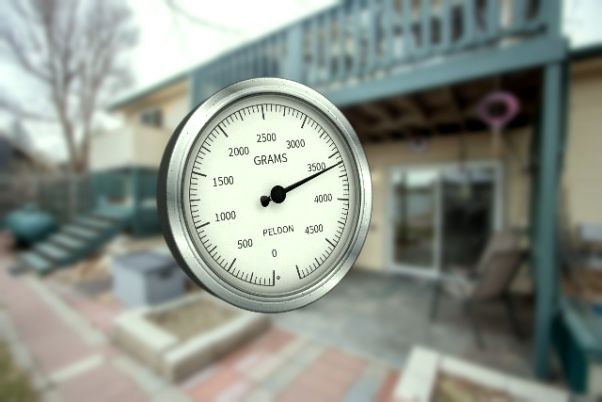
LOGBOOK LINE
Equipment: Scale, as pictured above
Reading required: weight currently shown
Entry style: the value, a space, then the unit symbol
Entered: 3600 g
